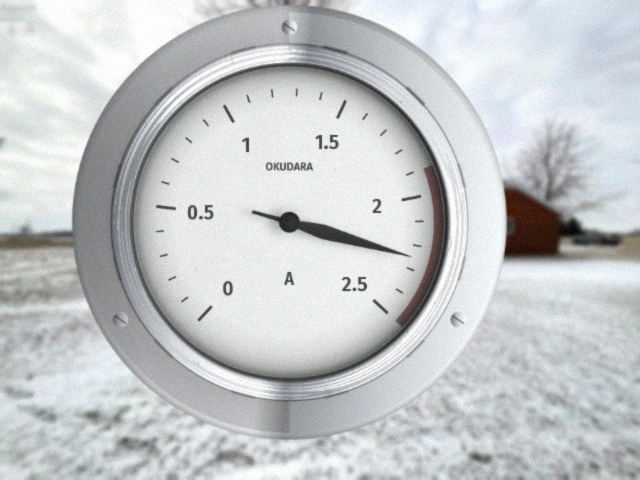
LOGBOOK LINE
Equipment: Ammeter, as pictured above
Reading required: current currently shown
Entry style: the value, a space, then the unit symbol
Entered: 2.25 A
